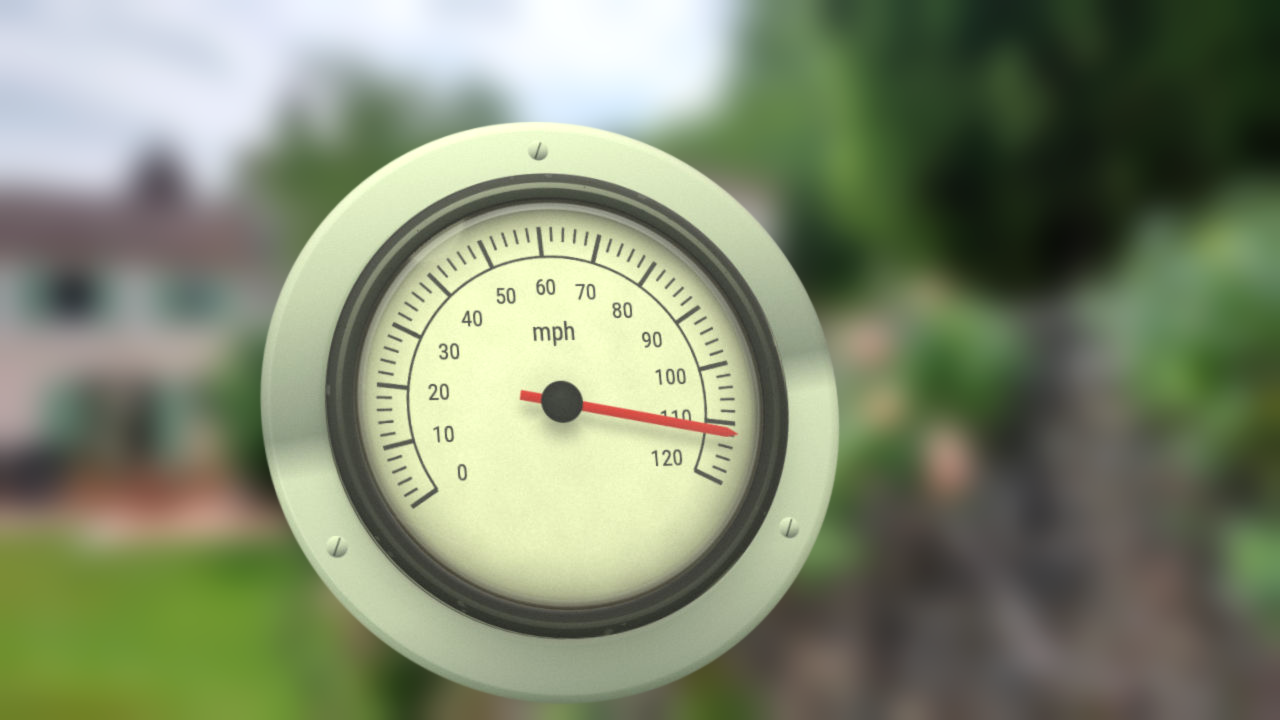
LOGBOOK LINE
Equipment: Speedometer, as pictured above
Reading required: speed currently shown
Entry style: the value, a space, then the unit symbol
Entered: 112 mph
